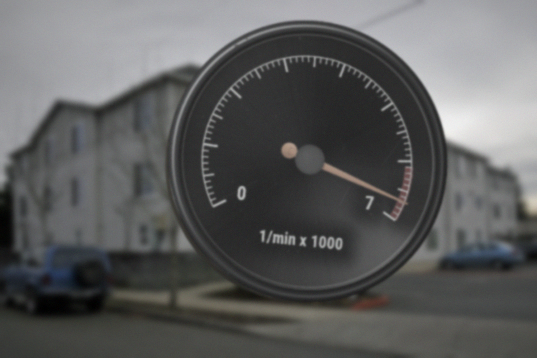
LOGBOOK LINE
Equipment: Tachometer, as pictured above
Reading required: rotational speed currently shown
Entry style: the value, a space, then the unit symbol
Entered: 6700 rpm
